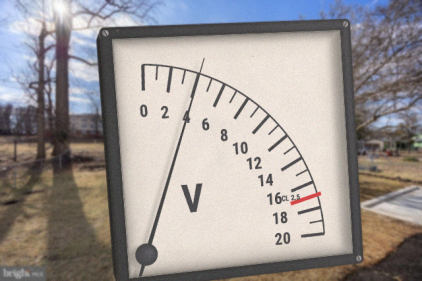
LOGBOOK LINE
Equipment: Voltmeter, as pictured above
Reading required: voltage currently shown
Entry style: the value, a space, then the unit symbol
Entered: 4 V
